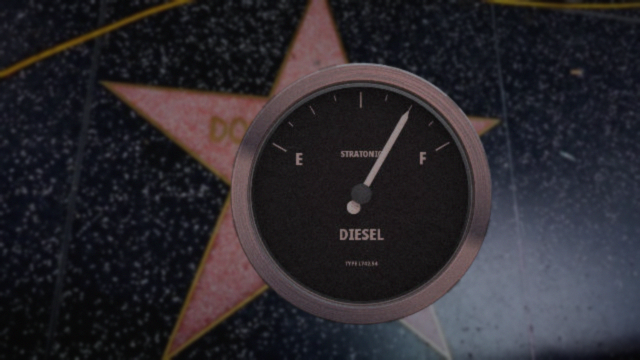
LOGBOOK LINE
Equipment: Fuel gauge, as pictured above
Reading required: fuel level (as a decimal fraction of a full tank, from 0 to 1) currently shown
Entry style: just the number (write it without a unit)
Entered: 0.75
